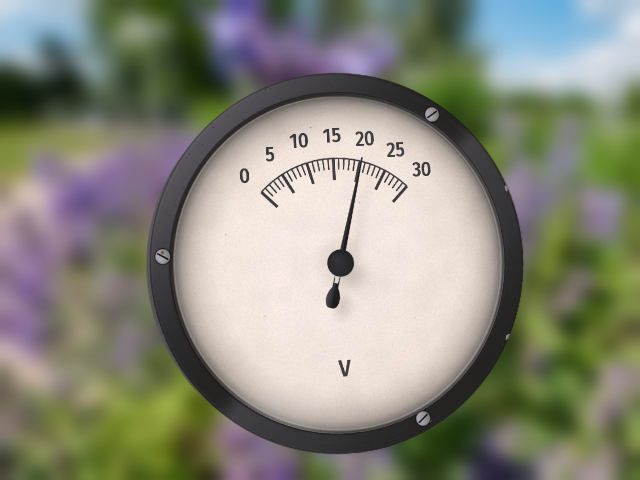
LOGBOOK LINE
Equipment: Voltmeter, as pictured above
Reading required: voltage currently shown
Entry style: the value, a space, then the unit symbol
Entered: 20 V
